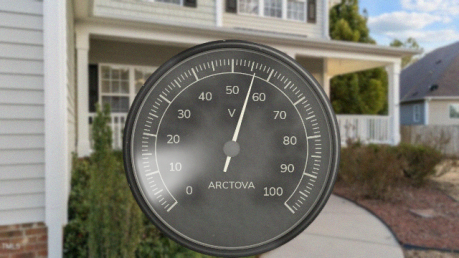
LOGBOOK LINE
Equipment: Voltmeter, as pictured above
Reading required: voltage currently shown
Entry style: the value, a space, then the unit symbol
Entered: 56 V
